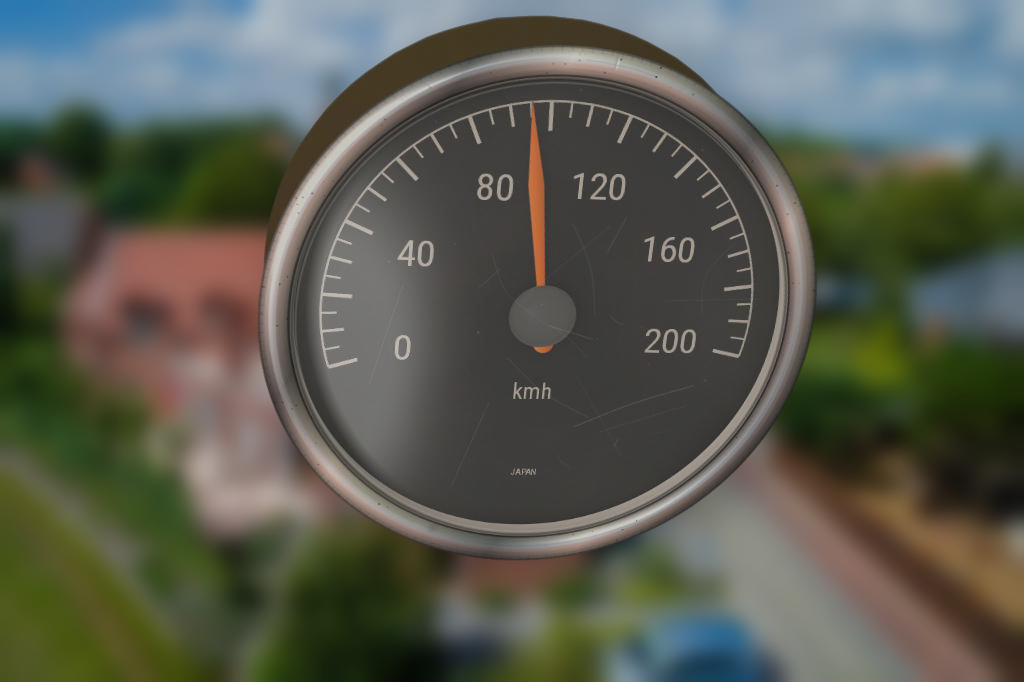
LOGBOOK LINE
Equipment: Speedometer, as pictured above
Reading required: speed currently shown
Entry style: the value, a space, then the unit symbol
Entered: 95 km/h
